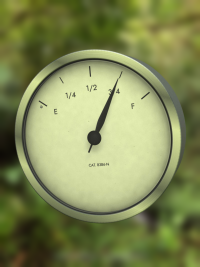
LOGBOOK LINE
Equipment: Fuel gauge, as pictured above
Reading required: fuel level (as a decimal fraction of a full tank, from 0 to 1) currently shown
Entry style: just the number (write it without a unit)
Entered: 0.75
